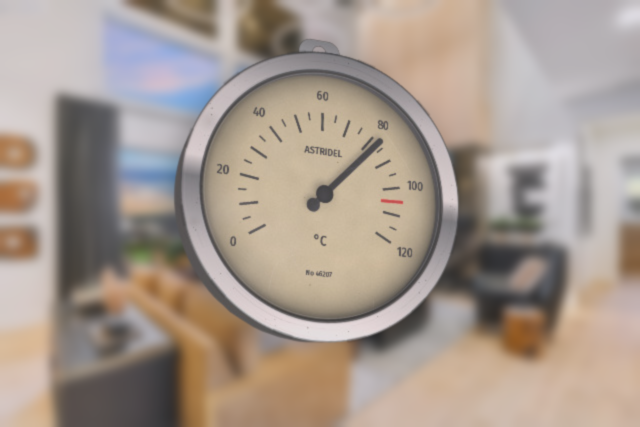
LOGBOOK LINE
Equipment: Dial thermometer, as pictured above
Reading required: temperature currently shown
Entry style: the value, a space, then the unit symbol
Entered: 82.5 °C
